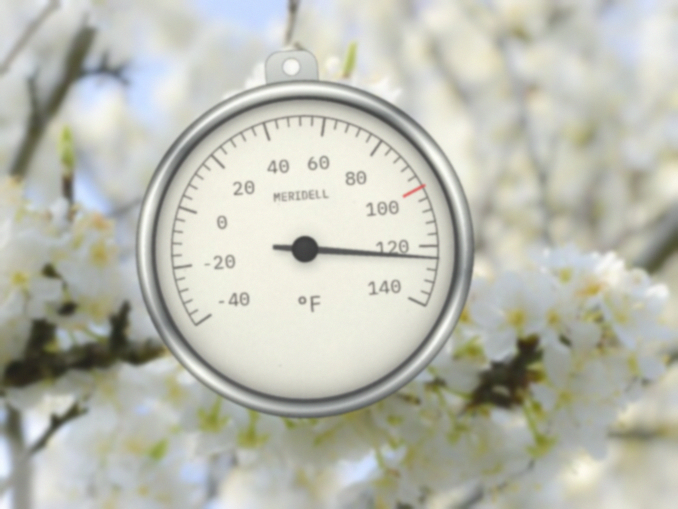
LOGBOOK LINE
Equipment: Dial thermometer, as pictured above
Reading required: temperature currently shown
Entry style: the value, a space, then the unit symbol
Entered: 124 °F
